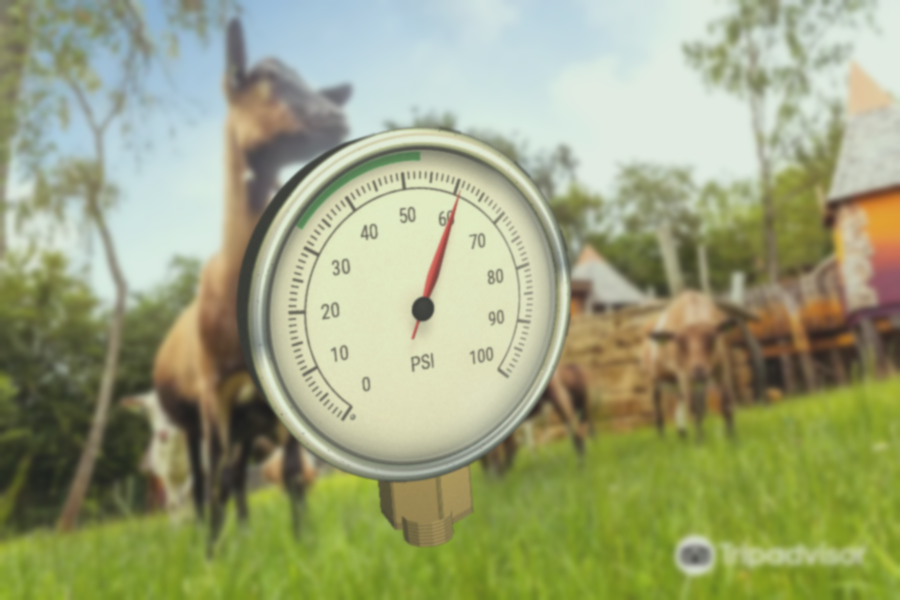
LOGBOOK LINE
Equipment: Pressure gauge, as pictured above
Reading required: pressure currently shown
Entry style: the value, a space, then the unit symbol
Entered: 60 psi
